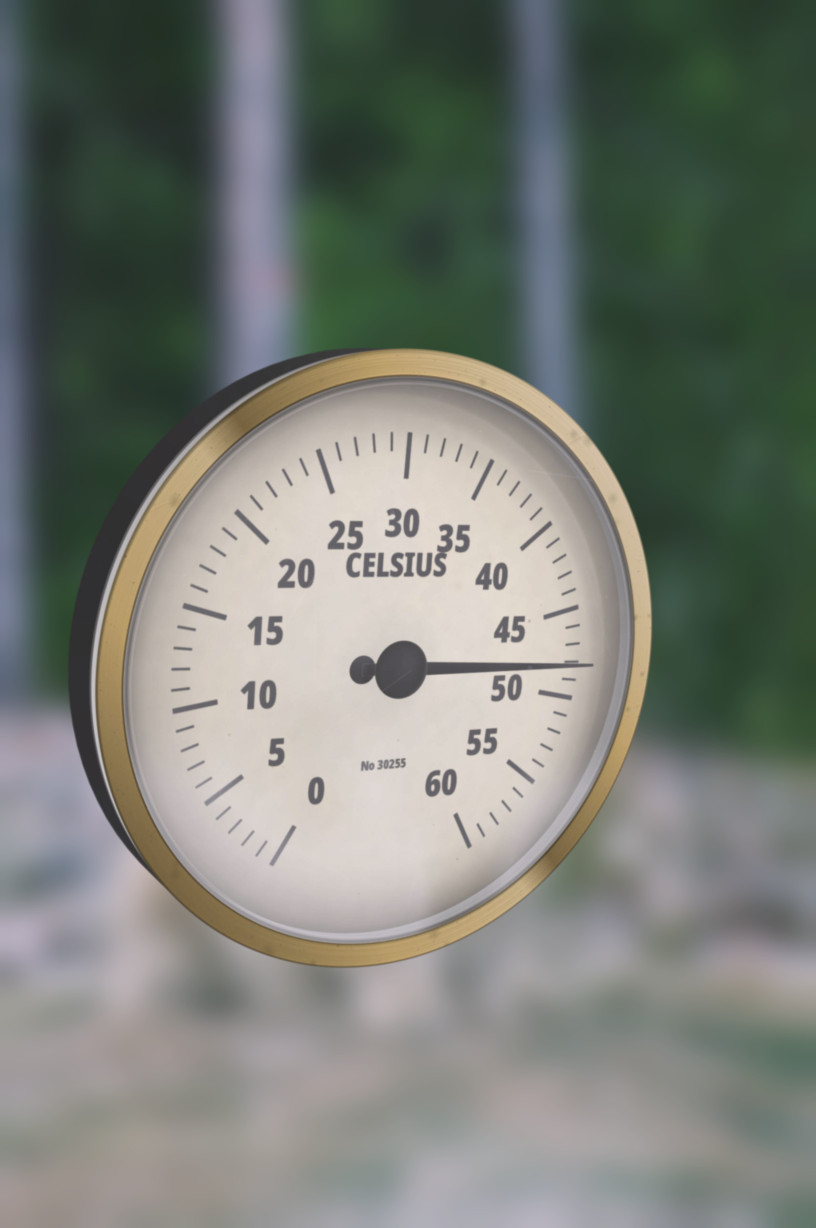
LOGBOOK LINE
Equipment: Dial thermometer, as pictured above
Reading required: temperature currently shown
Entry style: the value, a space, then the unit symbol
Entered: 48 °C
